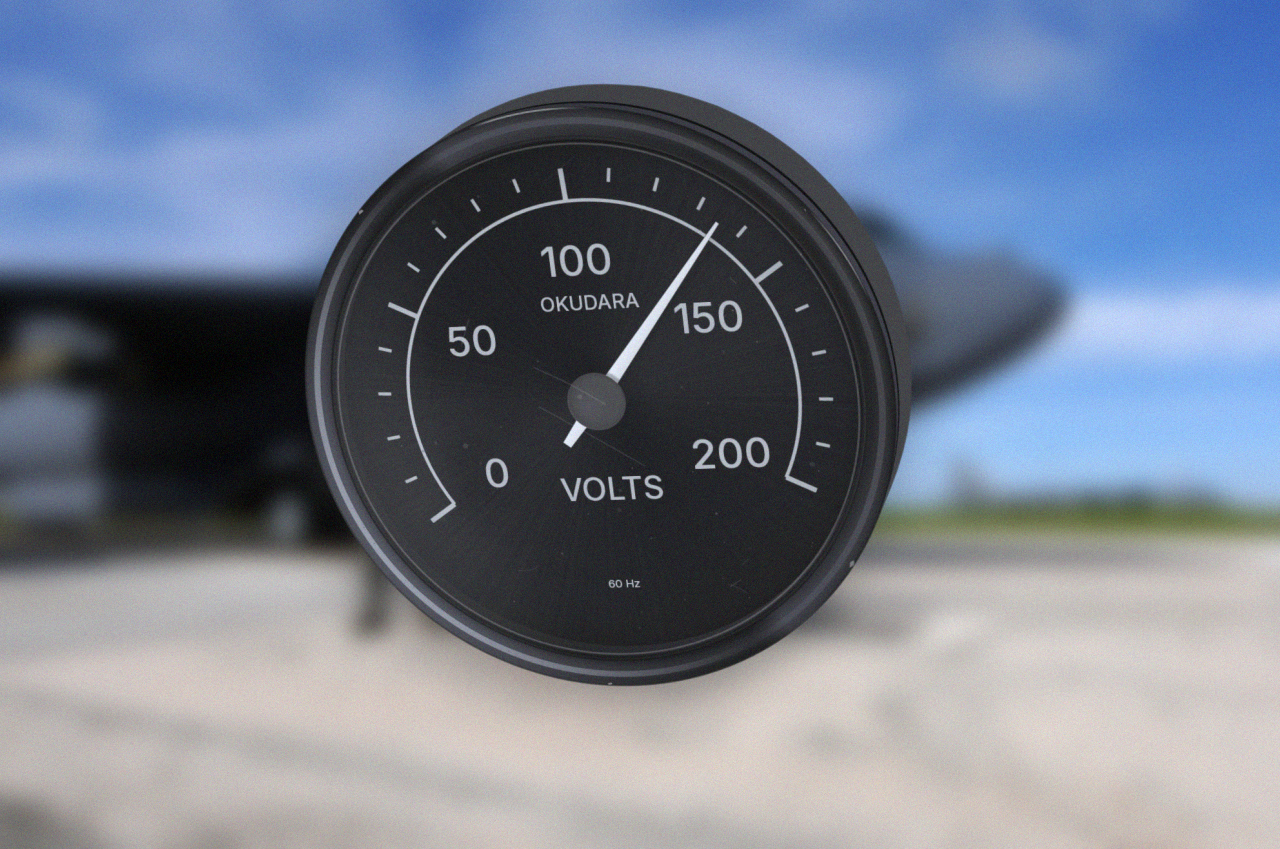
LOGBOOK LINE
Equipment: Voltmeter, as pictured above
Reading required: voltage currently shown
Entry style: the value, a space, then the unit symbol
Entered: 135 V
